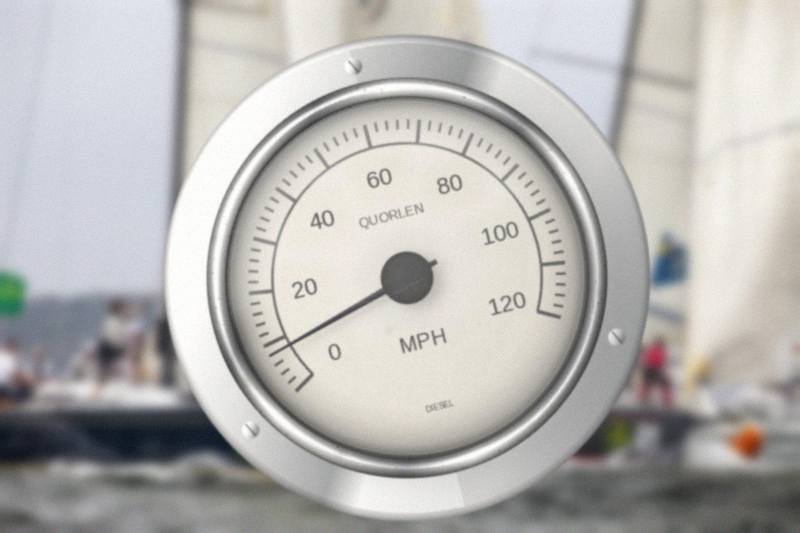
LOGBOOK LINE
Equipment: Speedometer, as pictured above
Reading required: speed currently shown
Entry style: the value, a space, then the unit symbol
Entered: 8 mph
